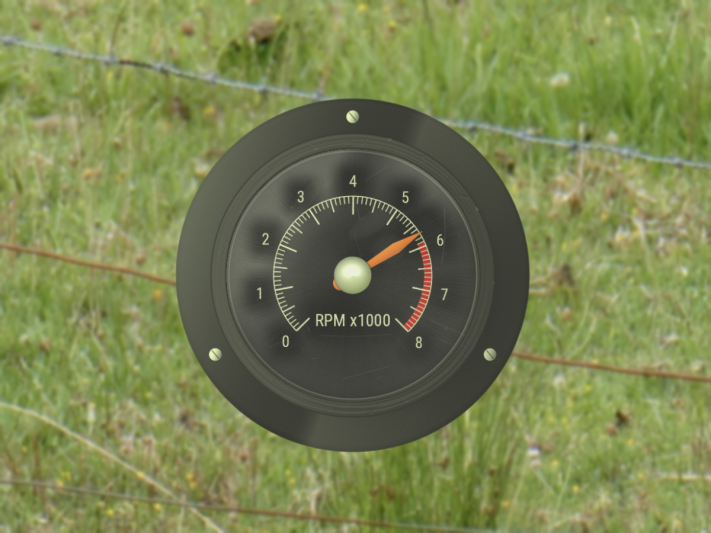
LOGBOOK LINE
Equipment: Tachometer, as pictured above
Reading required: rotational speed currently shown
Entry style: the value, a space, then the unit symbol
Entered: 5700 rpm
